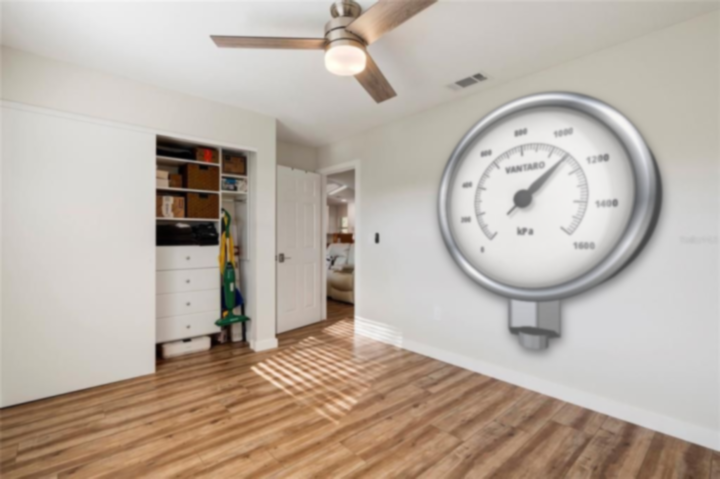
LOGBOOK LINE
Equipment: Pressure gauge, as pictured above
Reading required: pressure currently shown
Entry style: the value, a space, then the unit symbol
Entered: 1100 kPa
